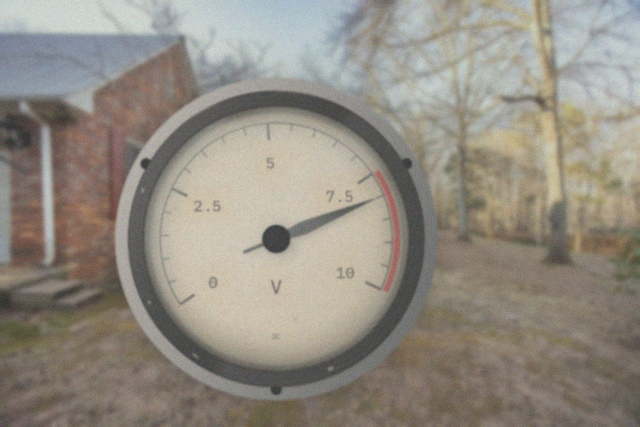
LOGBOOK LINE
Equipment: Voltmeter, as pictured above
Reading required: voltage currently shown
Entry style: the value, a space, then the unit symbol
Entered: 8 V
